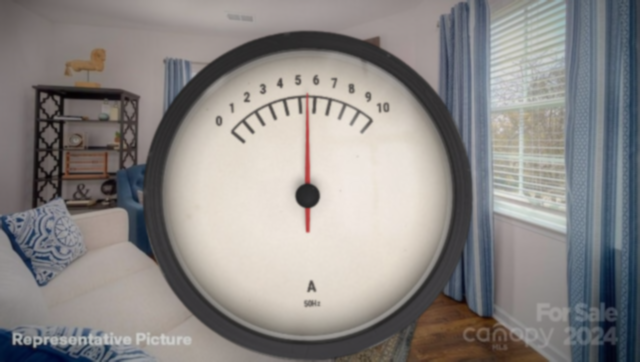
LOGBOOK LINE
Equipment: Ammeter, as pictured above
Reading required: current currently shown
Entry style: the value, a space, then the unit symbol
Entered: 5.5 A
